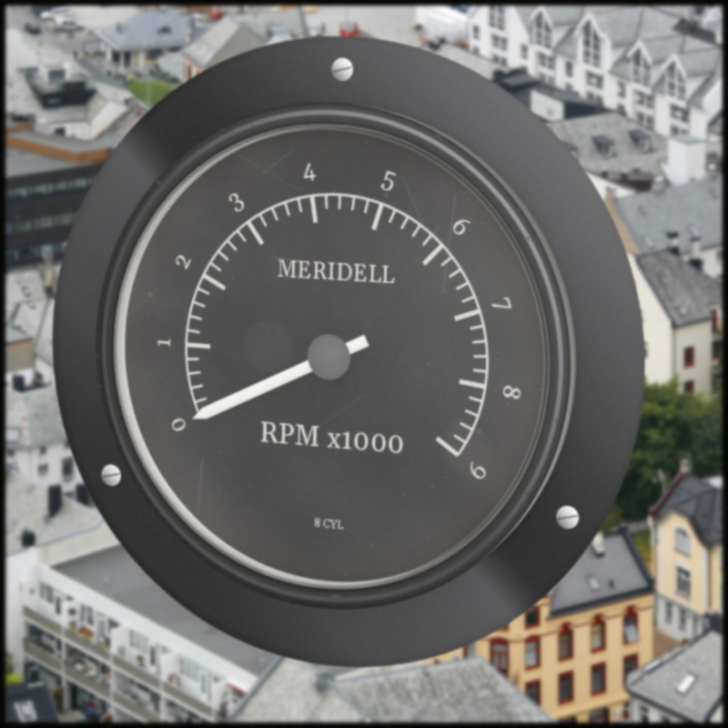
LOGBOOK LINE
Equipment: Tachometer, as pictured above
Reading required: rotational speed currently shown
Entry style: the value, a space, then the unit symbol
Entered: 0 rpm
